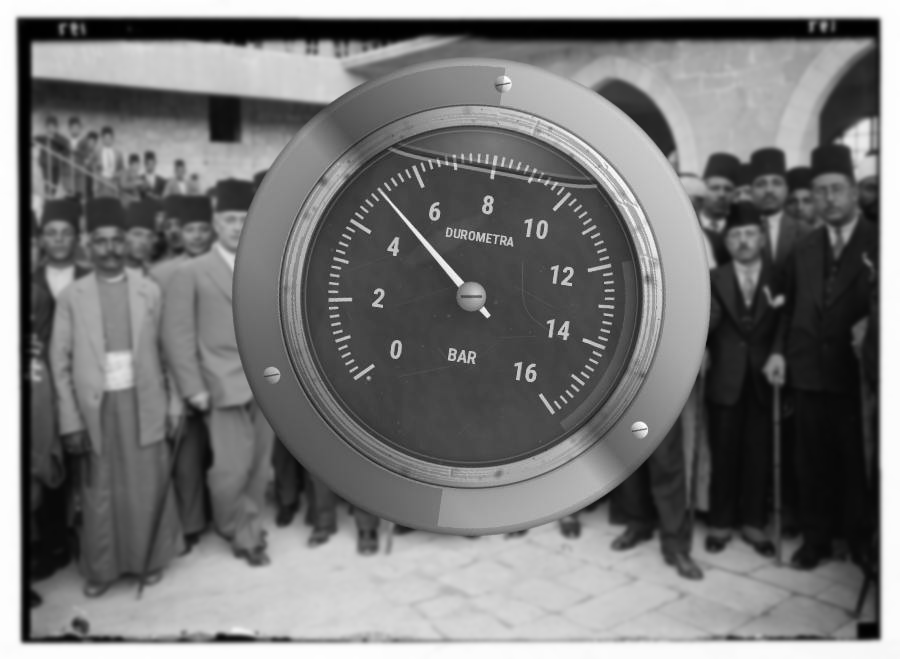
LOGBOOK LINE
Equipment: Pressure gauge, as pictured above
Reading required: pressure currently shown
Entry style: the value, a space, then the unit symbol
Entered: 5 bar
